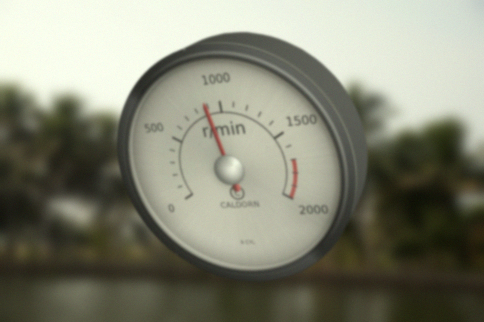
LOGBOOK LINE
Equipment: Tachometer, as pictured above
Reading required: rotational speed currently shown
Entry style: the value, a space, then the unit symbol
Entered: 900 rpm
